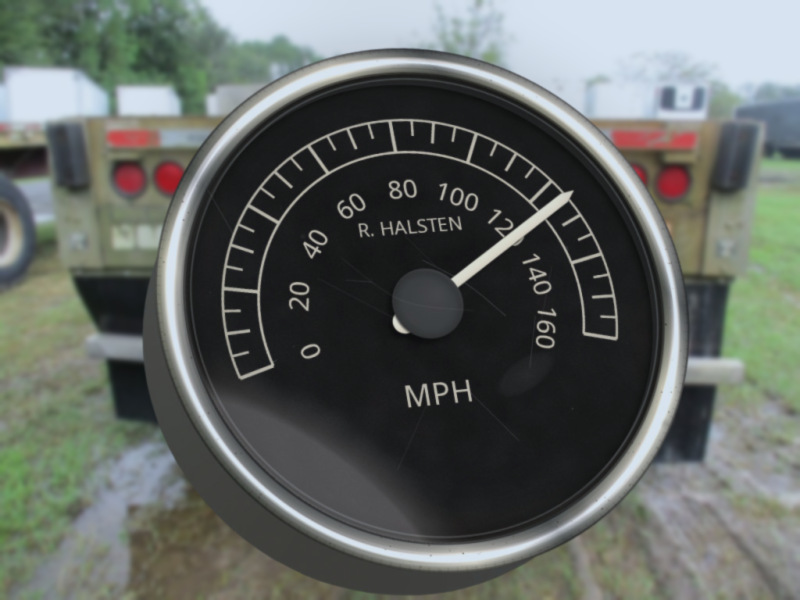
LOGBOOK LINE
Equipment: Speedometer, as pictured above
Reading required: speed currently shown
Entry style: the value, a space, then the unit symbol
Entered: 125 mph
